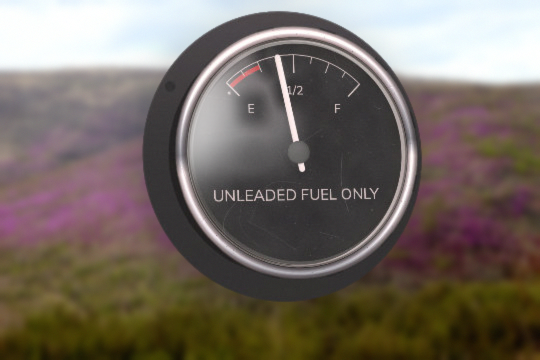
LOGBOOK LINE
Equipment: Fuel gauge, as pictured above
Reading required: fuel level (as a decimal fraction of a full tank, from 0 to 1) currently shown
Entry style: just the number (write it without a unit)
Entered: 0.375
